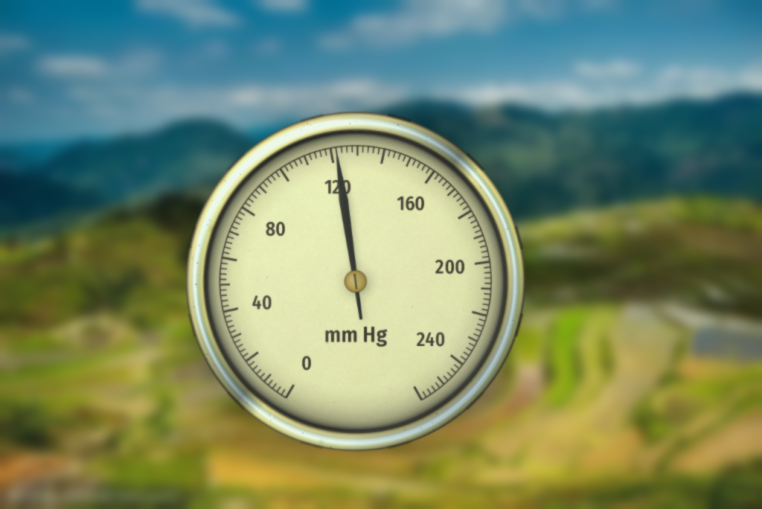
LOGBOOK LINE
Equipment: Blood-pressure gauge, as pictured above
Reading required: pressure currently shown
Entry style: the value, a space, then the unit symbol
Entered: 122 mmHg
